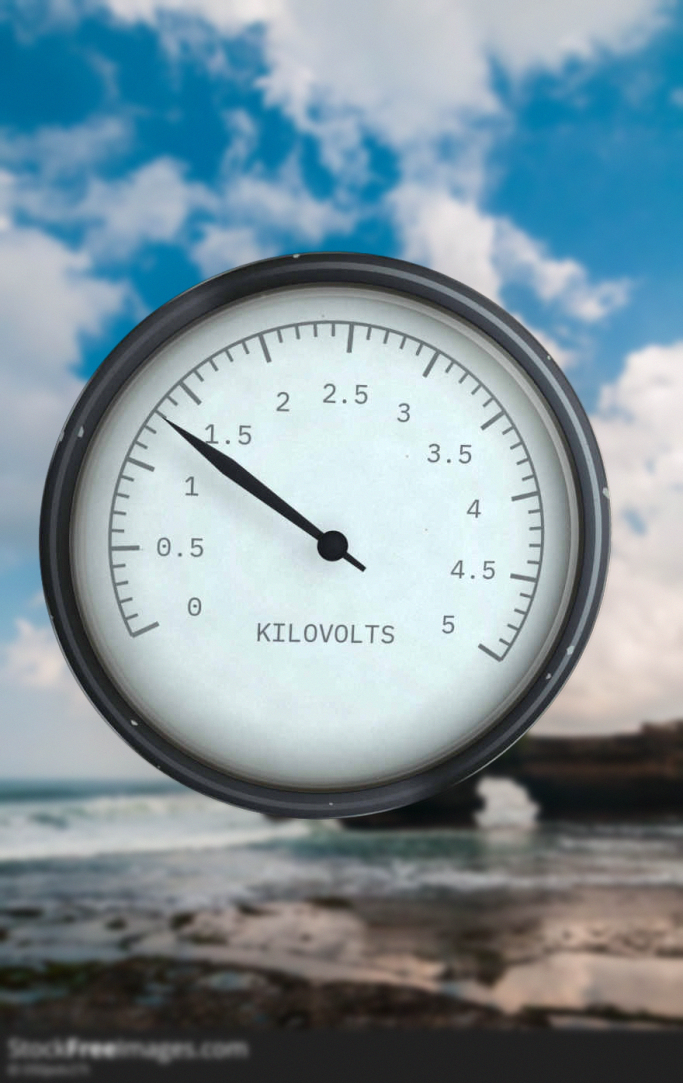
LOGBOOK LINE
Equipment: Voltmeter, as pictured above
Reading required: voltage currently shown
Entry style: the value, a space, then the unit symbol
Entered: 1.3 kV
